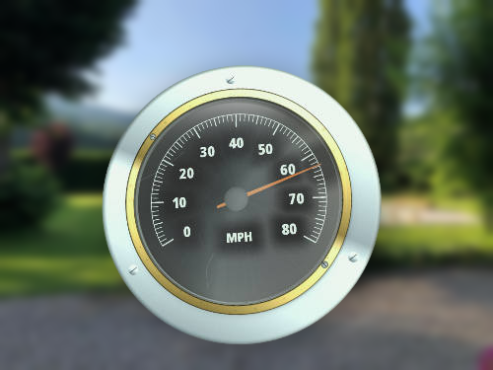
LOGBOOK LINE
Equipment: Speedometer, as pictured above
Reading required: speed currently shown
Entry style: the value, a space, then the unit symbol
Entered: 63 mph
